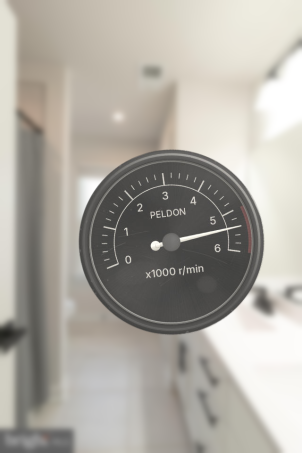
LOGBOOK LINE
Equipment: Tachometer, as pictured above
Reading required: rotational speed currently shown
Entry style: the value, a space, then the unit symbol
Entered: 5400 rpm
